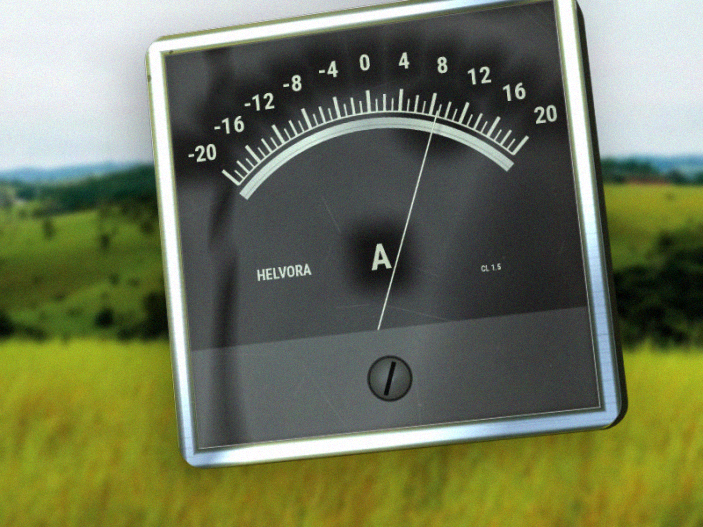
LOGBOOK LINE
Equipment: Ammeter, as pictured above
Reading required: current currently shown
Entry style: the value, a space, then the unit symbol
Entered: 9 A
